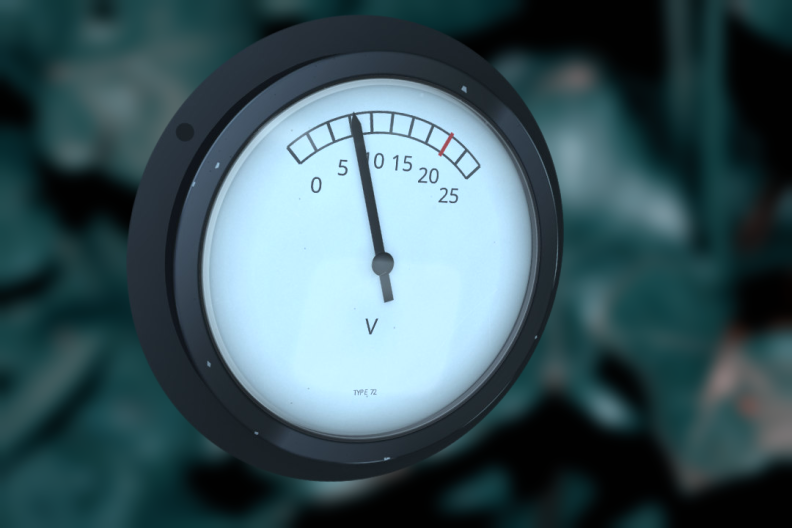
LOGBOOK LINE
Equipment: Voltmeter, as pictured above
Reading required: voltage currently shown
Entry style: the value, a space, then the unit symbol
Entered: 7.5 V
